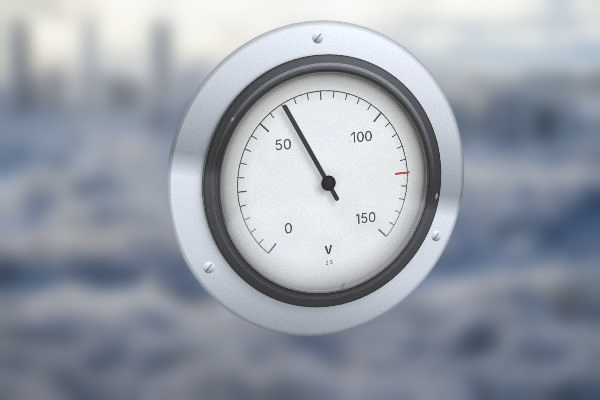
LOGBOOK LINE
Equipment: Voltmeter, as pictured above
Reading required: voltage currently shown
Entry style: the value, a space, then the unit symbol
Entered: 60 V
